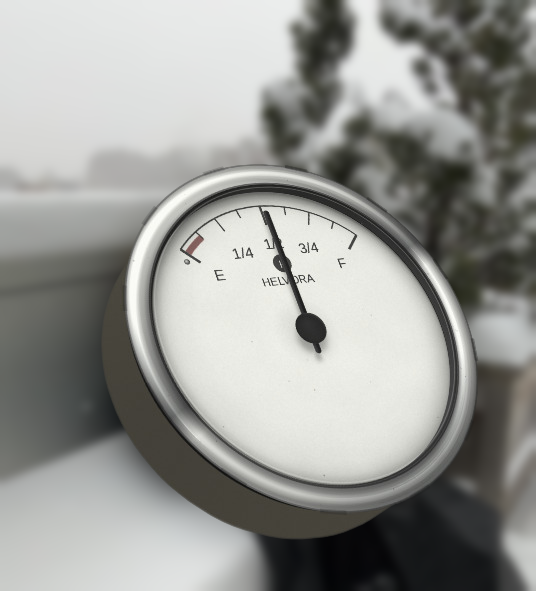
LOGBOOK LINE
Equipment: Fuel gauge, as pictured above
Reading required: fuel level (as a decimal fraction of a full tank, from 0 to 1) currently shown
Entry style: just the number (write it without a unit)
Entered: 0.5
